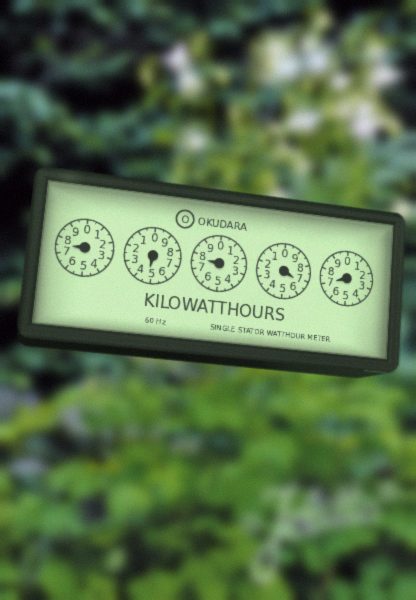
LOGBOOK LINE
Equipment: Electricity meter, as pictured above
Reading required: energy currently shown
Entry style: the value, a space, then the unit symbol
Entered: 74767 kWh
